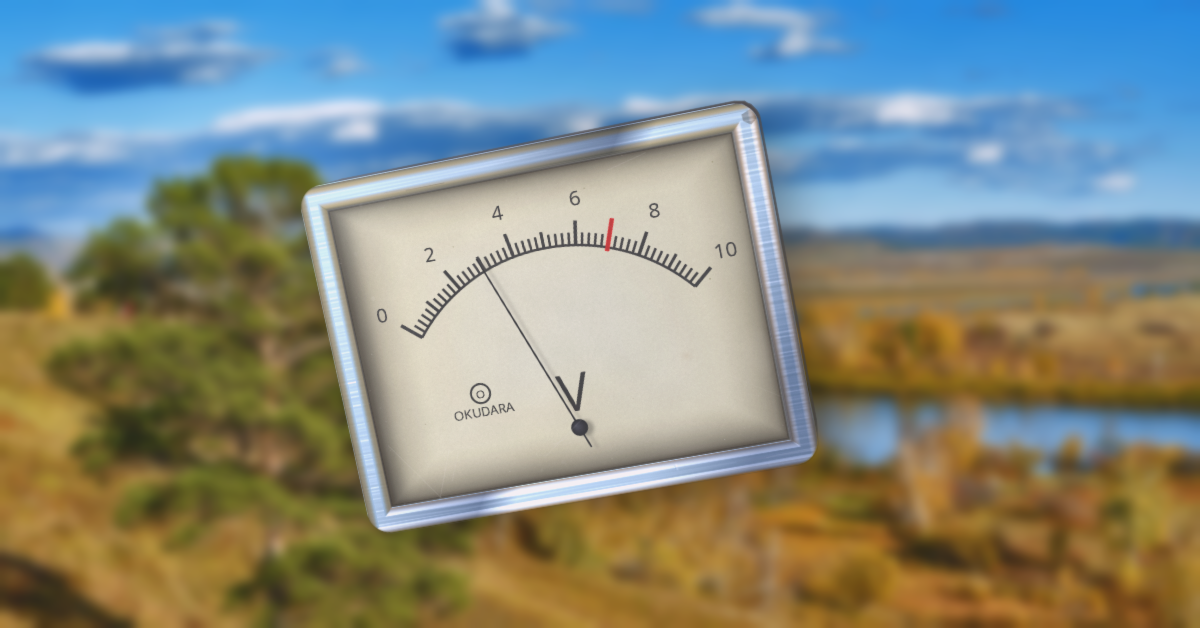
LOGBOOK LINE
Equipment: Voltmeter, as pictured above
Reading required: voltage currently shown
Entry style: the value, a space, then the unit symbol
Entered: 3 V
